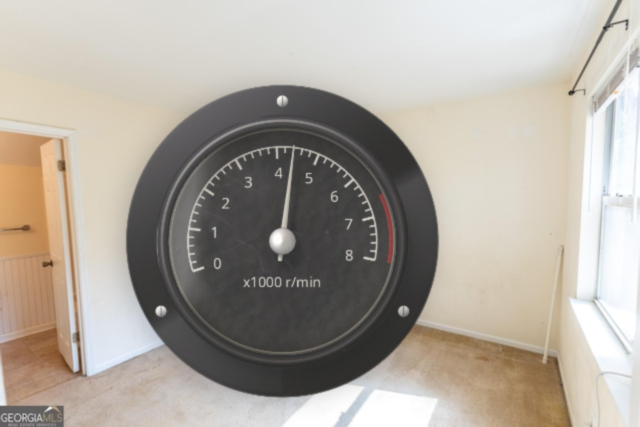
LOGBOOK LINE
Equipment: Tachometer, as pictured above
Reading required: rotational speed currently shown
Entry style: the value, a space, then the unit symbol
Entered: 4400 rpm
